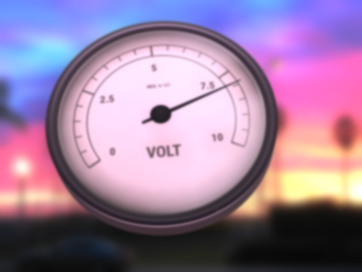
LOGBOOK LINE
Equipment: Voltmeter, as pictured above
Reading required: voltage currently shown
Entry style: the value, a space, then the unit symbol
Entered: 8 V
